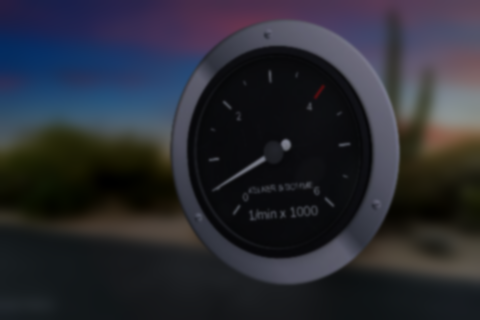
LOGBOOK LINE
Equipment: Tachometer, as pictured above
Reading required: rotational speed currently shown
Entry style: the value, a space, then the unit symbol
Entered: 500 rpm
